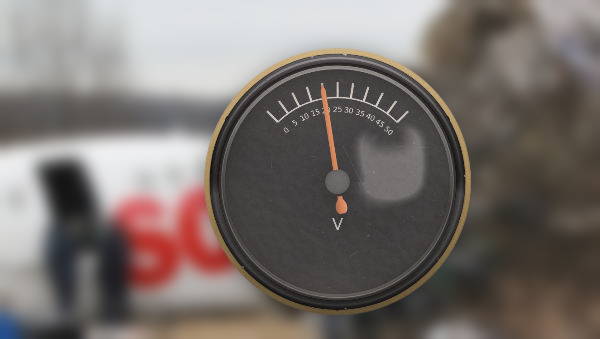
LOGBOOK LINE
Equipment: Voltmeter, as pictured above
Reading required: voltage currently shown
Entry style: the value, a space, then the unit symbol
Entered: 20 V
